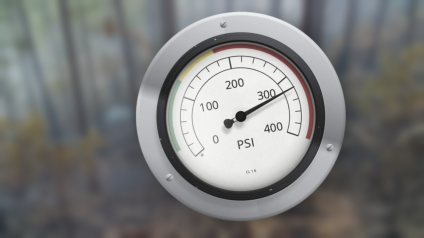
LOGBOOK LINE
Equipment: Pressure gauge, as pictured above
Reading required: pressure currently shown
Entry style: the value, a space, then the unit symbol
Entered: 320 psi
